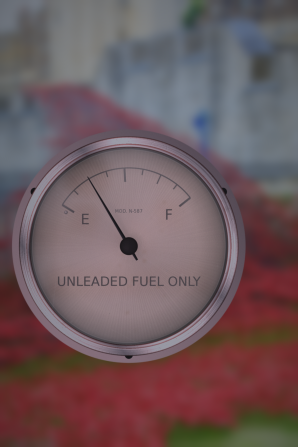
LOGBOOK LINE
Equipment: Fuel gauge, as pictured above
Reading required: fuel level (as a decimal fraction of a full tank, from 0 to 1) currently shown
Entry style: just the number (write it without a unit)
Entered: 0.25
